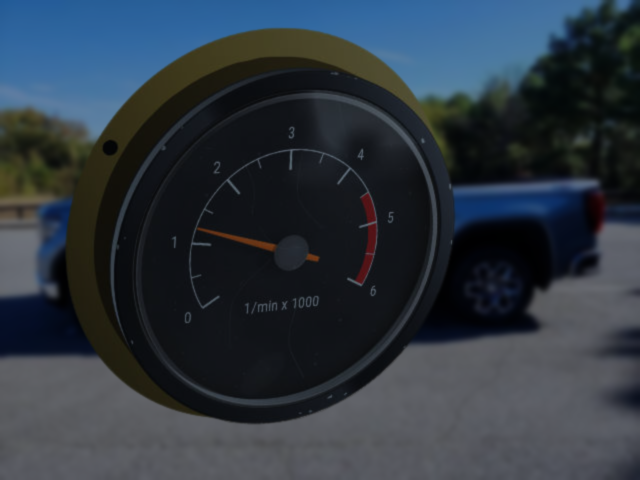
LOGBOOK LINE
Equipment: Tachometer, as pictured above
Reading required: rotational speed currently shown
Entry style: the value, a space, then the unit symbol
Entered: 1250 rpm
